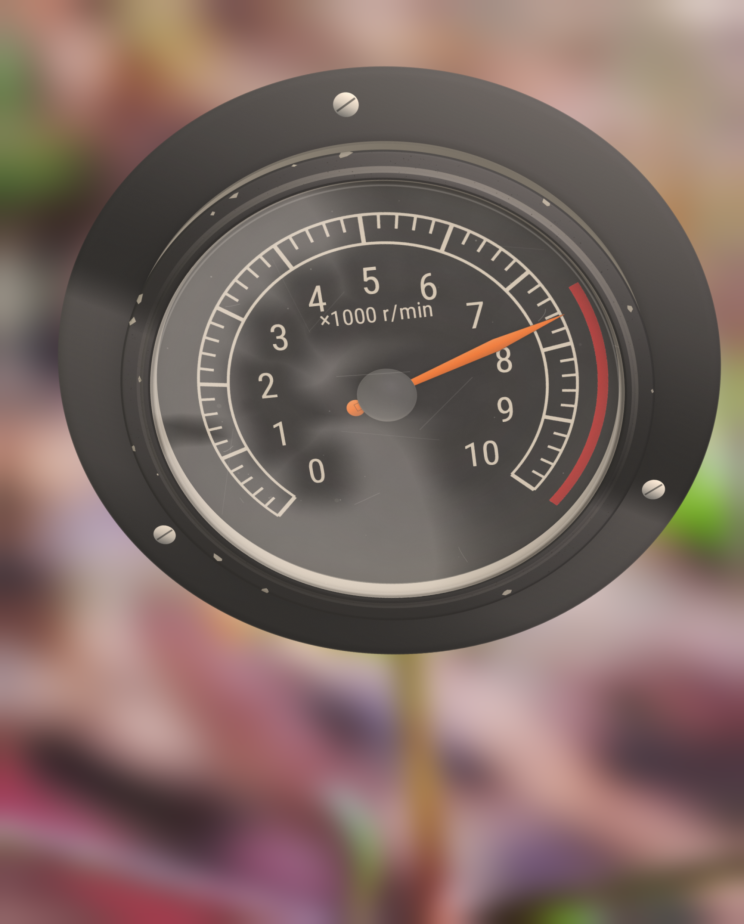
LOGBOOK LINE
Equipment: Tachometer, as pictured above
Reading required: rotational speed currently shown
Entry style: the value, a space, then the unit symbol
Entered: 7600 rpm
